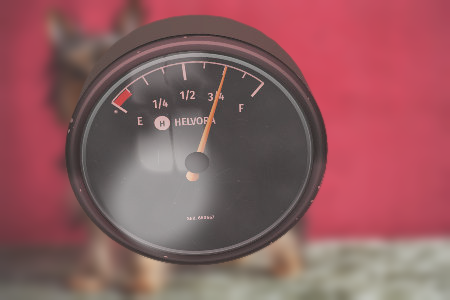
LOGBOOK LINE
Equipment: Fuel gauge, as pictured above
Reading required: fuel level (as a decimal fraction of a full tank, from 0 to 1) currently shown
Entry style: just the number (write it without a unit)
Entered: 0.75
